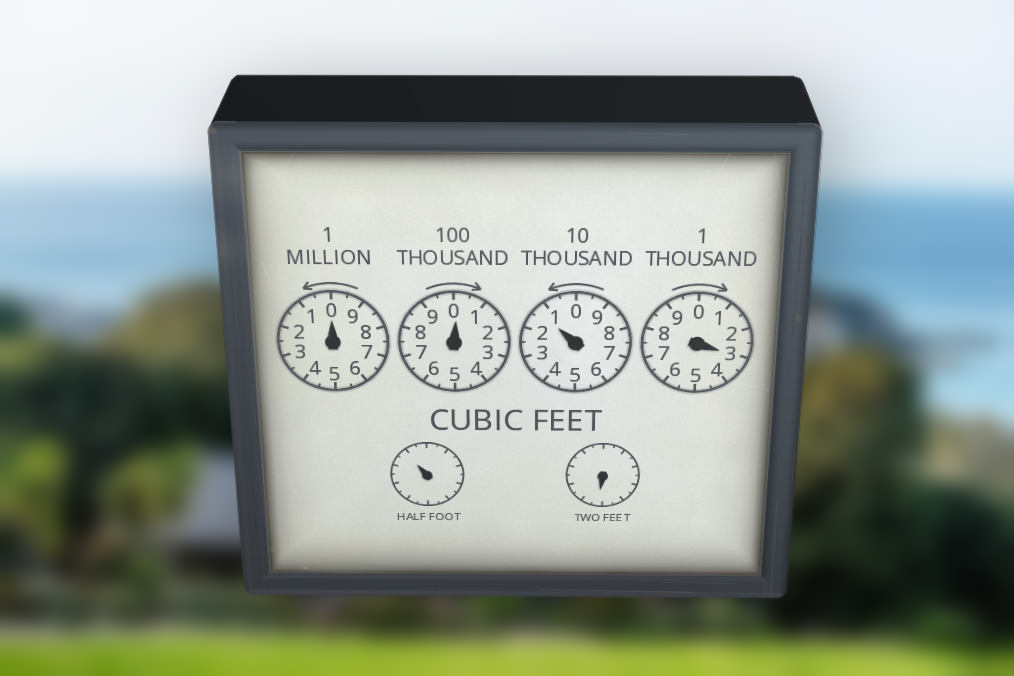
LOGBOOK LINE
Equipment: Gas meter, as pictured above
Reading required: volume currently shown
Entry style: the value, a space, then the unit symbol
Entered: 1300 ft³
